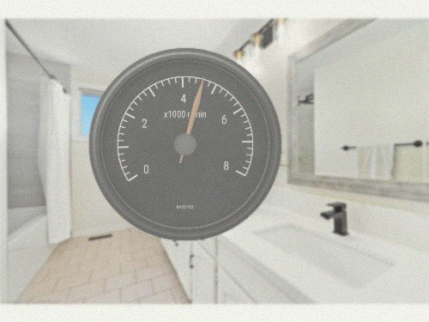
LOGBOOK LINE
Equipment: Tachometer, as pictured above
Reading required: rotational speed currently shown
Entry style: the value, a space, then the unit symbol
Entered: 4600 rpm
